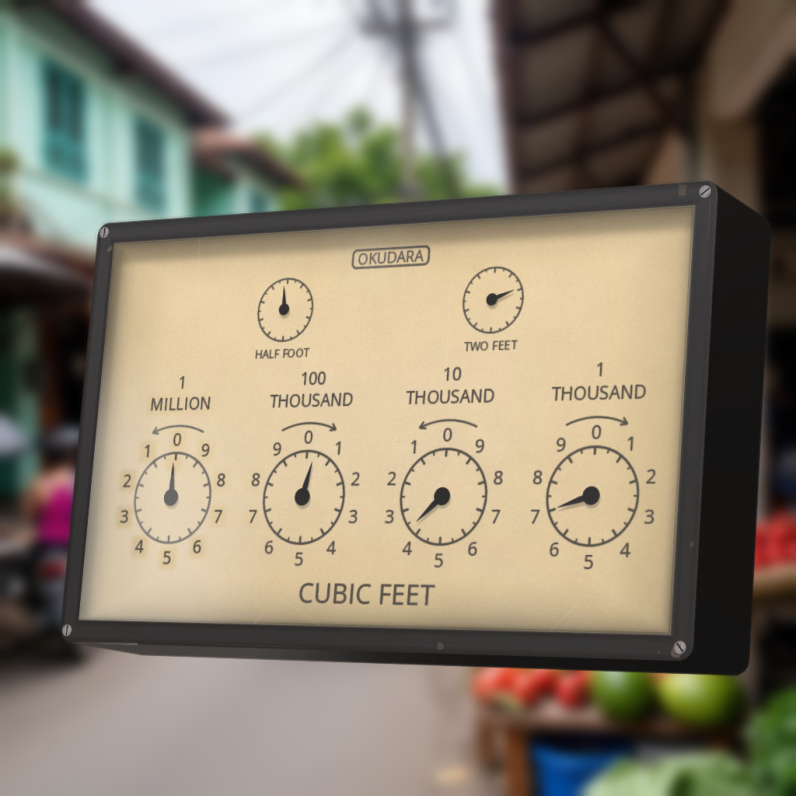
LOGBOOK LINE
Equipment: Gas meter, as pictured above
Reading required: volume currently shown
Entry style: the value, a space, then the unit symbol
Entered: 3700 ft³
